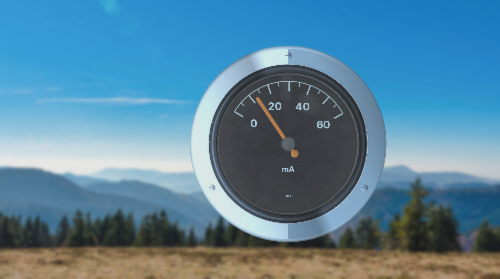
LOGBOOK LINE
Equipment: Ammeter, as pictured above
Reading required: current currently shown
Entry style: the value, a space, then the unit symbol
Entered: 12.5 mA
